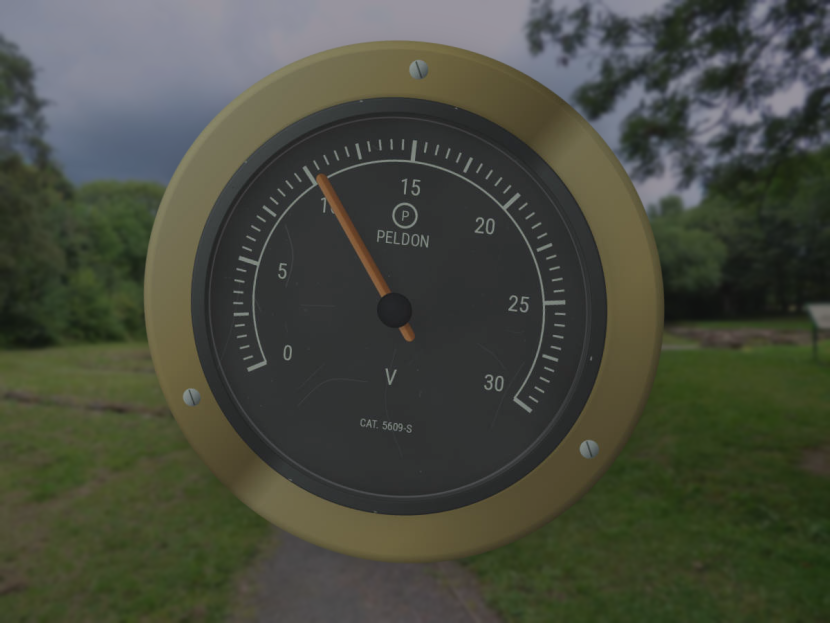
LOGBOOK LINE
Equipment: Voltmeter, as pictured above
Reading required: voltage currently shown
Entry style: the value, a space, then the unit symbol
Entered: 10.5 V
